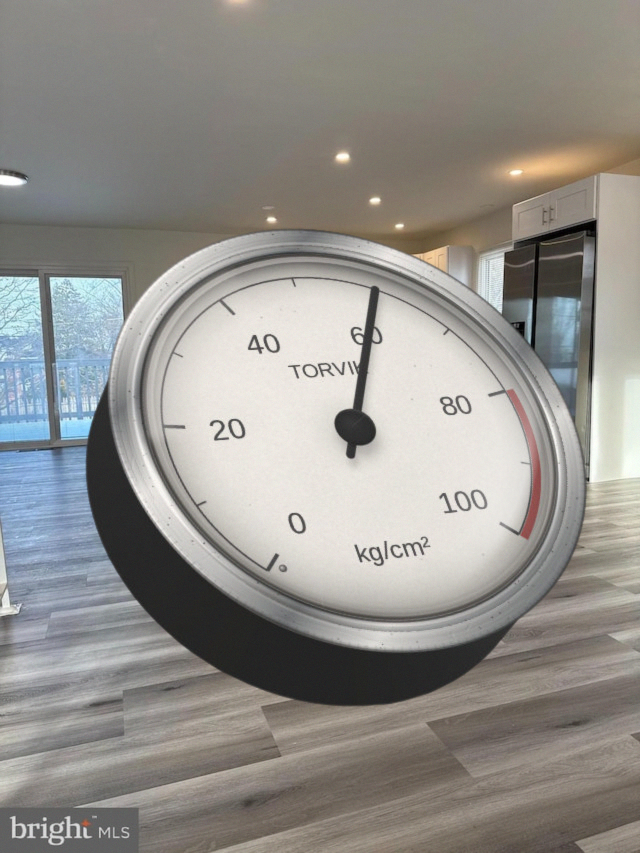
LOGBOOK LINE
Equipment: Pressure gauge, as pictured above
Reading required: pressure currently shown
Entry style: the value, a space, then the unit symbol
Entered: 60 kg/cm²
